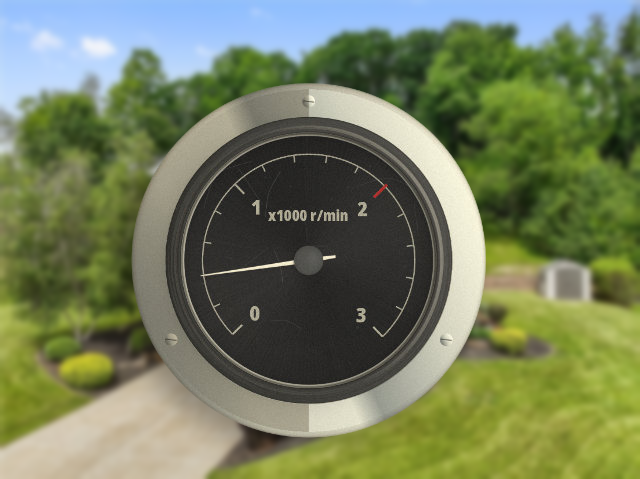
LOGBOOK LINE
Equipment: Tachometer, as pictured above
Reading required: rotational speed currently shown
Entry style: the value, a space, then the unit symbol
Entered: 400 rpm
